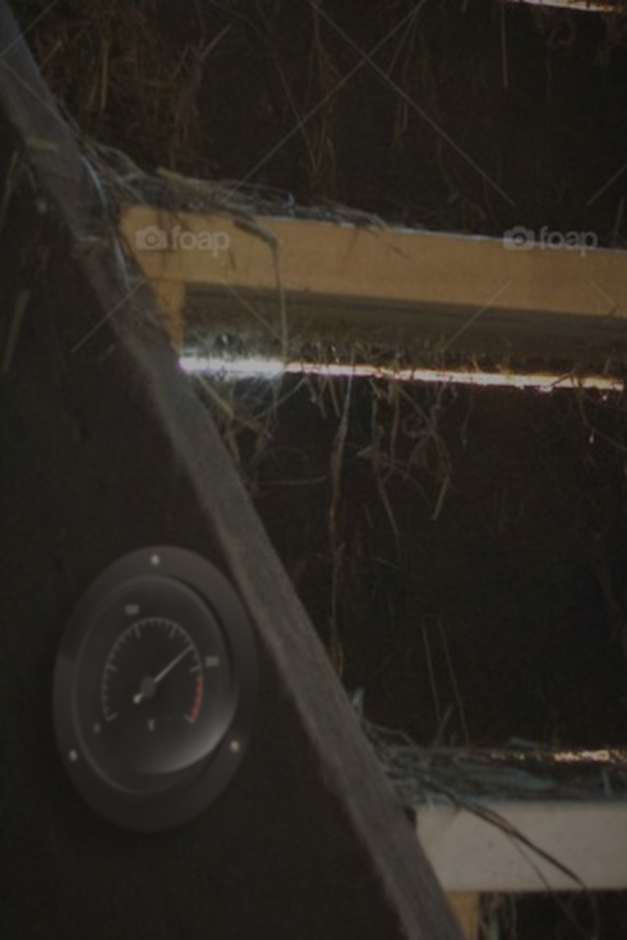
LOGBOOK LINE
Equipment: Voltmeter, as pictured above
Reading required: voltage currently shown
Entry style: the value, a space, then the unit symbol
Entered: 180 V
